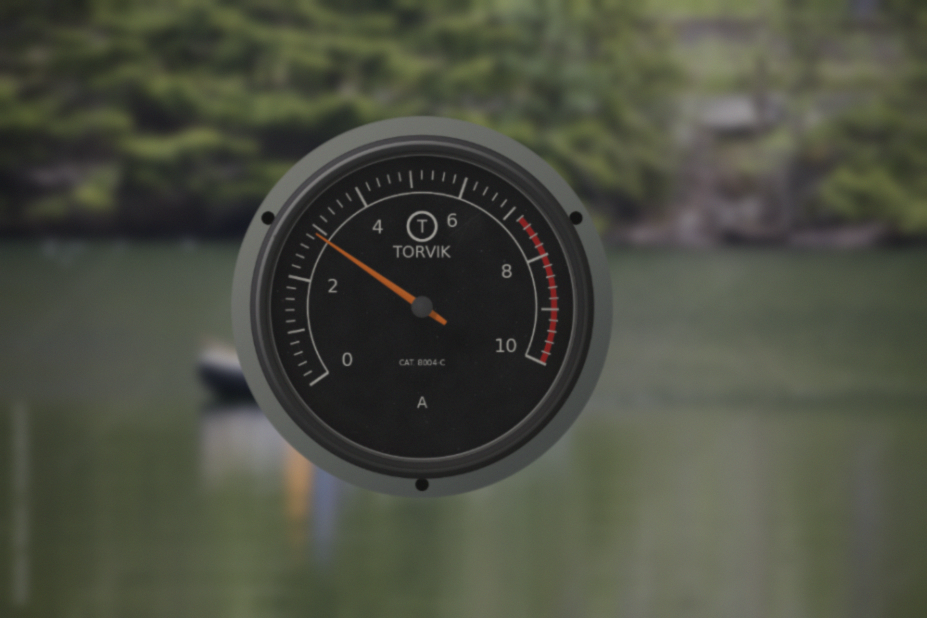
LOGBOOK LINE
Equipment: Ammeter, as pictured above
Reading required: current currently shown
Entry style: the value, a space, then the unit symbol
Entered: 2.9 A
